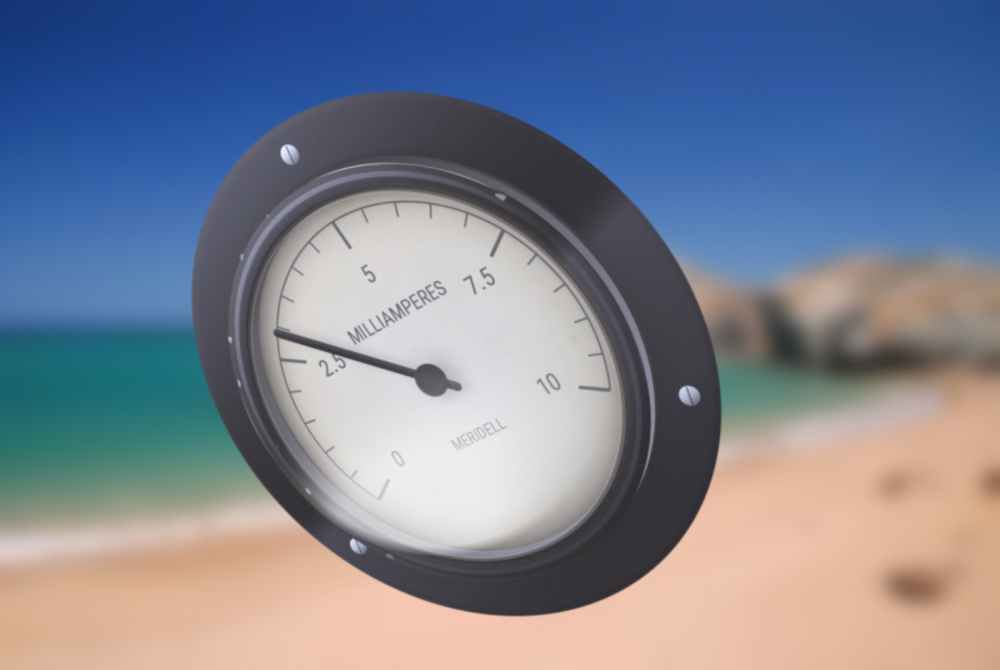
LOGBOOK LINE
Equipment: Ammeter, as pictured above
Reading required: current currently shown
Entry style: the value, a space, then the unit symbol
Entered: 3 mA
